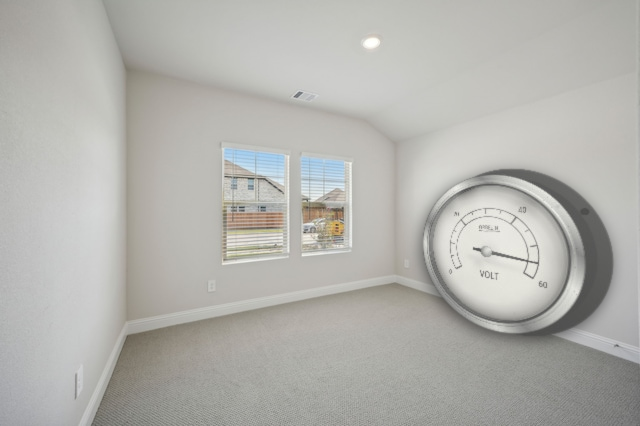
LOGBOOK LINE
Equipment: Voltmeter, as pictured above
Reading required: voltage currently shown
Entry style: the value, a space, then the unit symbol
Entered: 55 V
